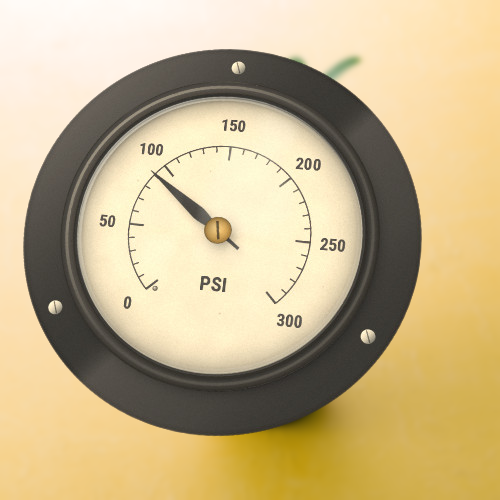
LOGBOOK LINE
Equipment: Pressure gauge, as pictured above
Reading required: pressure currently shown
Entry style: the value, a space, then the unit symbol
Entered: 90 psi
